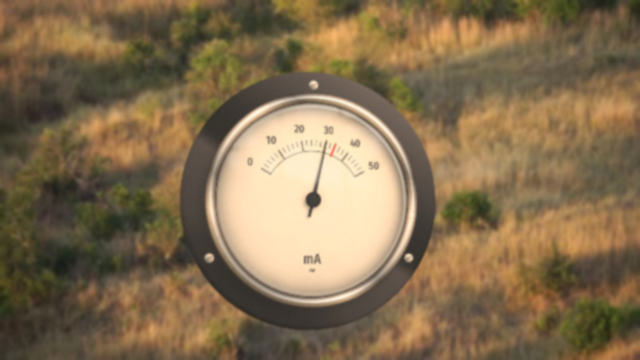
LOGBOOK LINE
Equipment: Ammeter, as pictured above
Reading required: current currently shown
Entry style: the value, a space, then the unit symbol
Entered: 30 mA
